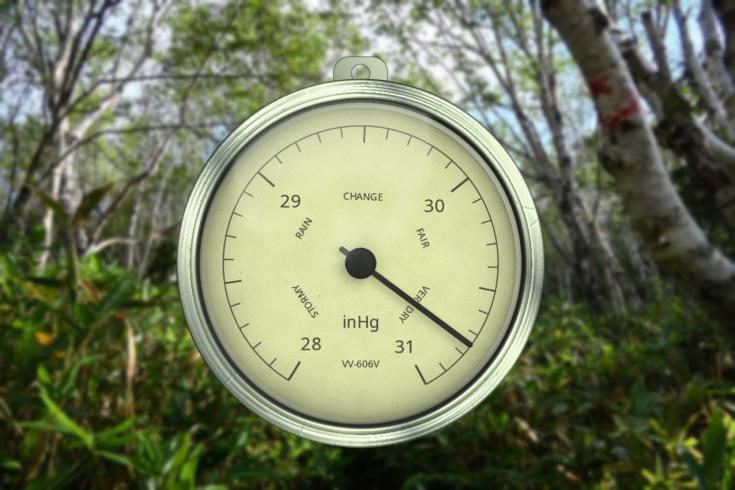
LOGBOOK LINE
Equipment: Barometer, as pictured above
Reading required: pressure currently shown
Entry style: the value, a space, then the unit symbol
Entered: 30.75 inHg
